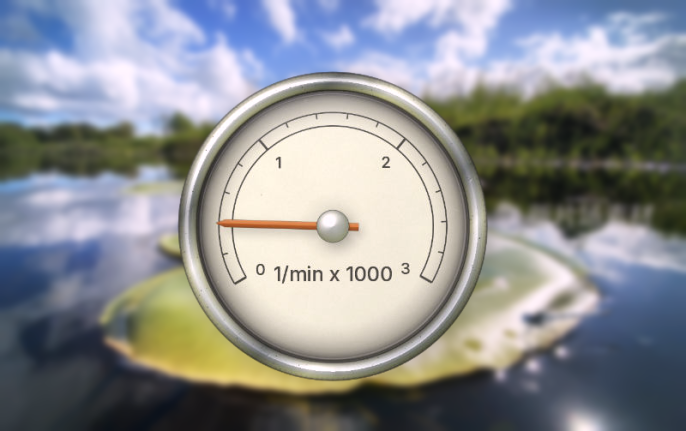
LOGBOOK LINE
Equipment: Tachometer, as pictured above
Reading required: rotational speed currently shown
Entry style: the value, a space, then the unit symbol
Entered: 400 rpm
